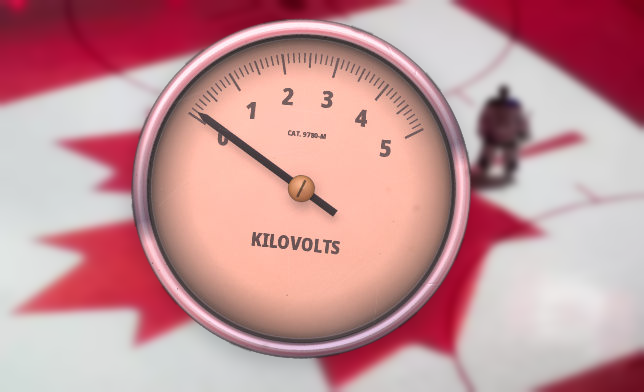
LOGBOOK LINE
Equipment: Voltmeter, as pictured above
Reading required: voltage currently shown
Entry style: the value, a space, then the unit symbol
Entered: 0.1 kV
